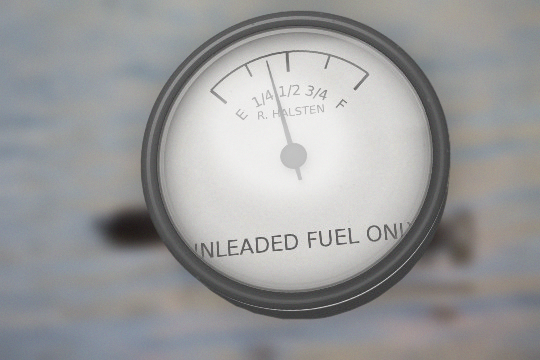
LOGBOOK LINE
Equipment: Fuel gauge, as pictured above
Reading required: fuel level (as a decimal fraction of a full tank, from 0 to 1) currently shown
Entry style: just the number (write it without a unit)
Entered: 0.375
